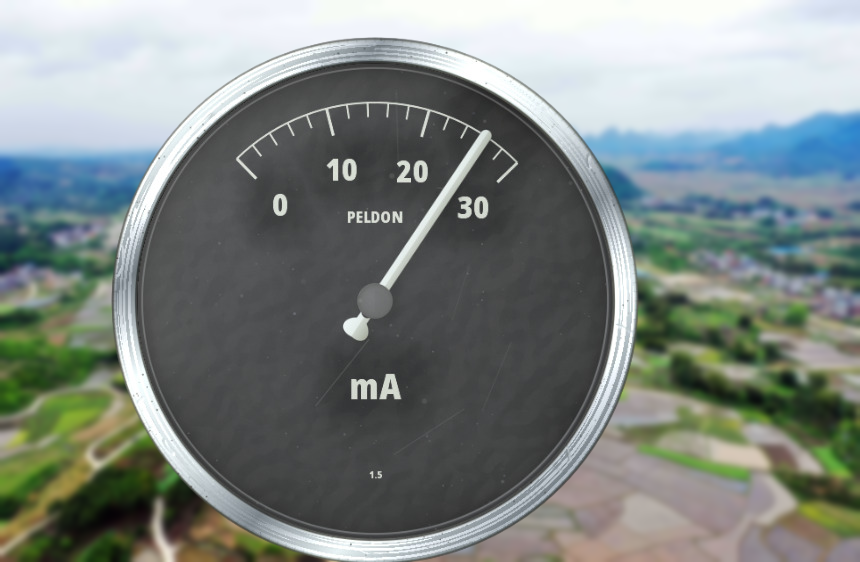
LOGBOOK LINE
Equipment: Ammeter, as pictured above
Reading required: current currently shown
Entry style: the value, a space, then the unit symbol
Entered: 26 mA
